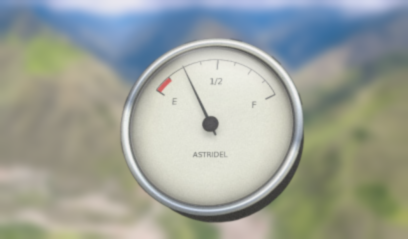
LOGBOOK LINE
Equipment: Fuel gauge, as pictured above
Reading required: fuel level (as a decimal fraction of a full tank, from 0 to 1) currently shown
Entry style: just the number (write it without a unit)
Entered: 0.25
